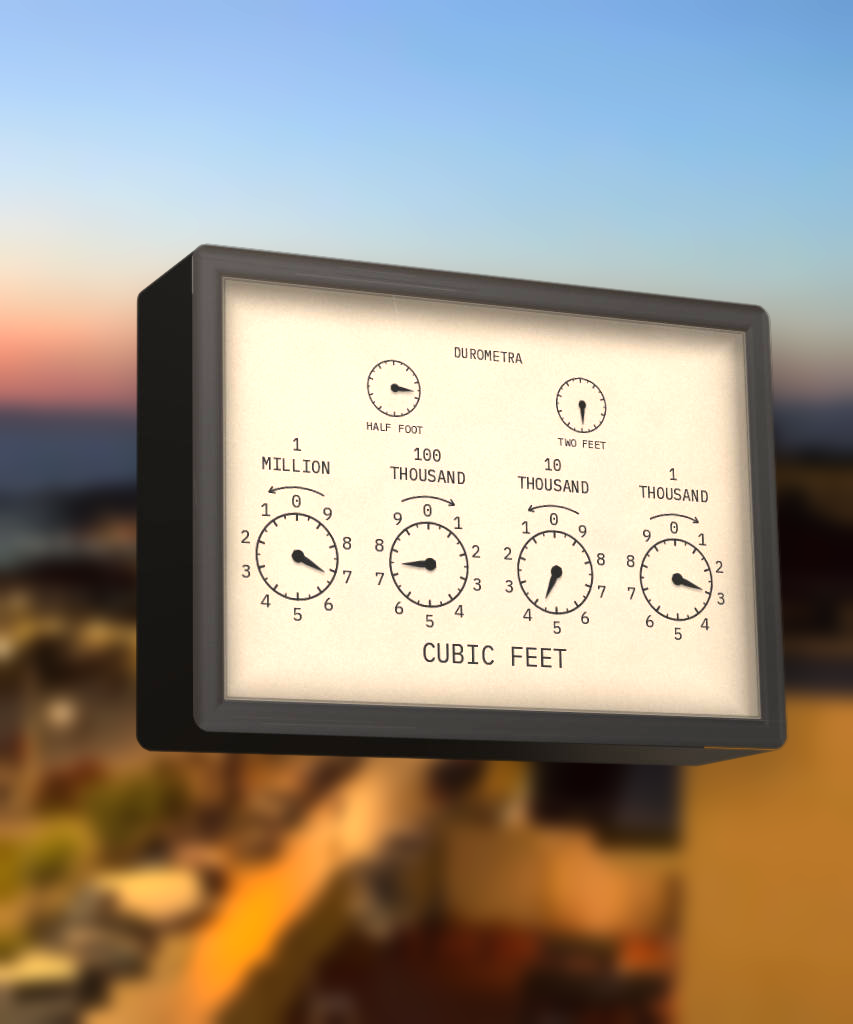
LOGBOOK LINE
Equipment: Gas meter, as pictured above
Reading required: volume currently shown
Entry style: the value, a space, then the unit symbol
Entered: 674300 ft³
